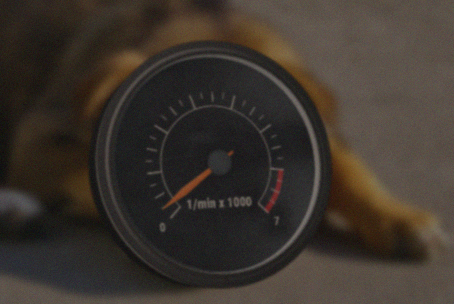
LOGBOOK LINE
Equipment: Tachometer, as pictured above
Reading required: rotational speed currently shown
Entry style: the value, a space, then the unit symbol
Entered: 250 rpm
